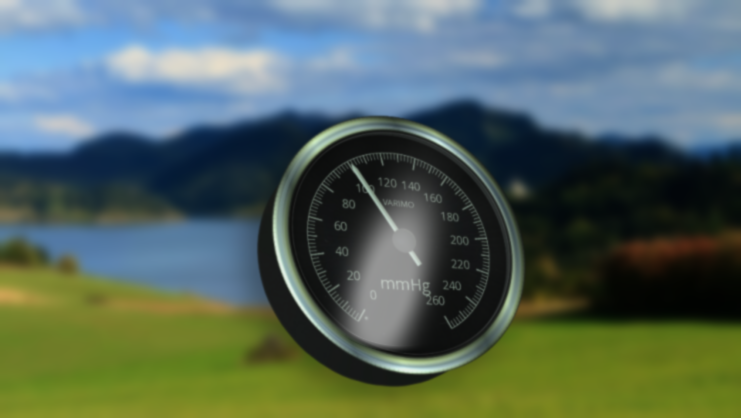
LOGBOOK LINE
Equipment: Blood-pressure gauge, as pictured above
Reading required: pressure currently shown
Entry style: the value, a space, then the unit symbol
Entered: 100 mmHg
